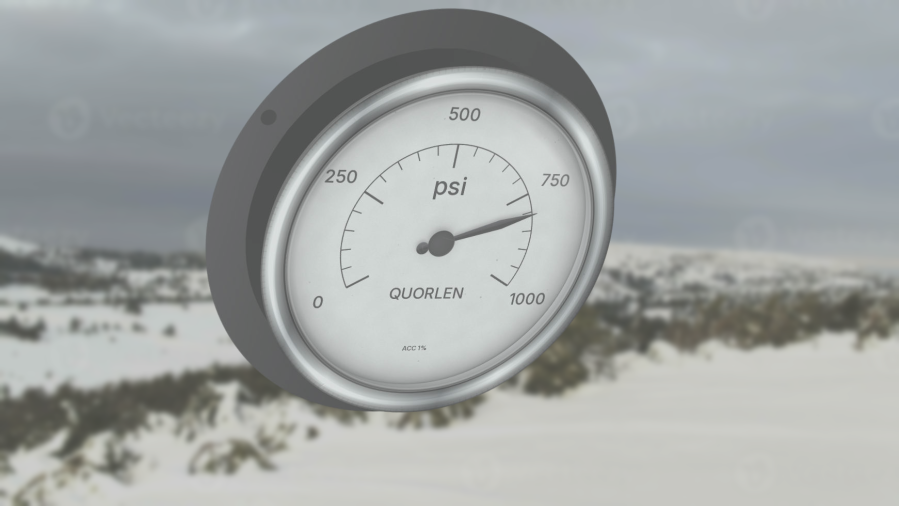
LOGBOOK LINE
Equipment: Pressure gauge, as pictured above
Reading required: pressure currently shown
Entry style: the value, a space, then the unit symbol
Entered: 800 psi
